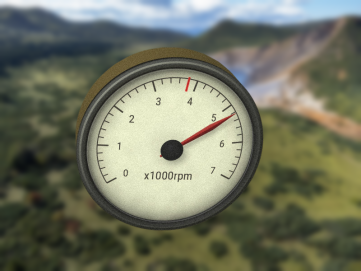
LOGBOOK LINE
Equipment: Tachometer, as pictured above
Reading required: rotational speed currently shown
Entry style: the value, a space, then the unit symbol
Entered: 5200 rpm
